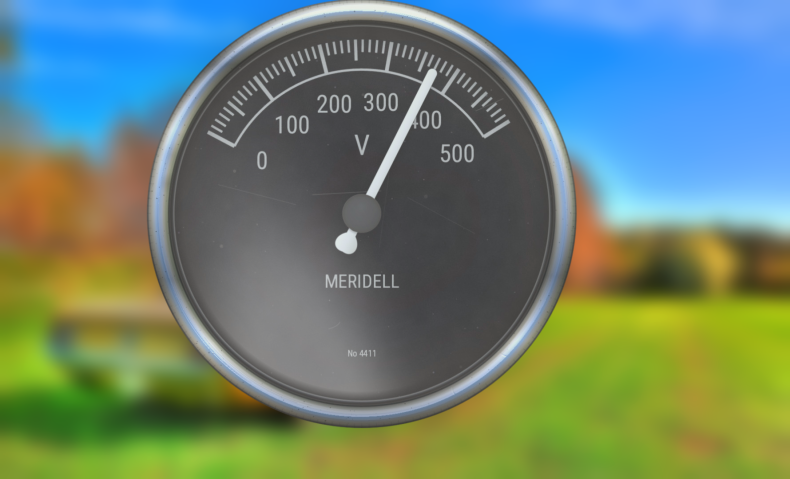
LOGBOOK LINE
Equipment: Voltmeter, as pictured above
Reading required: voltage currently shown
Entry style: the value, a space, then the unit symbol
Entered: 370 V
